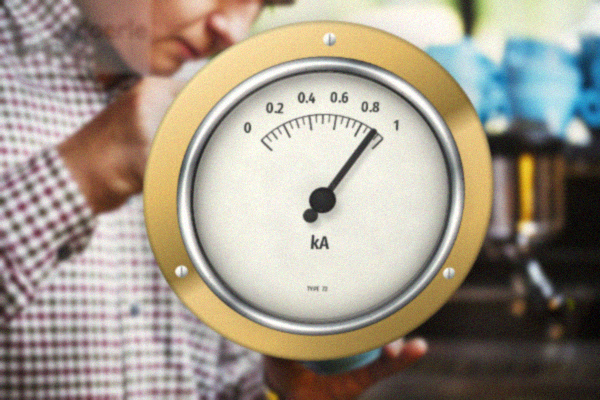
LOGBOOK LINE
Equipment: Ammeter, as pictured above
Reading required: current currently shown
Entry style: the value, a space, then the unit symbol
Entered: 0.9 kA
